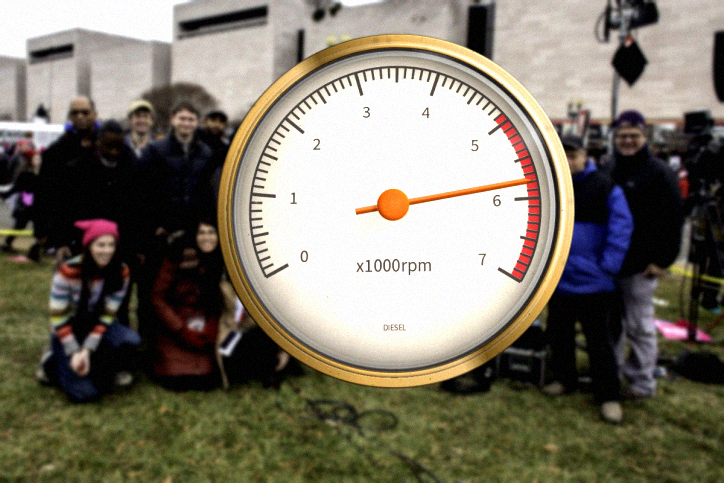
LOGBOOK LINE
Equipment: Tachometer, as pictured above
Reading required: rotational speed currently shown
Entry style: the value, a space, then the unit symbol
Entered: 5800 rpm
